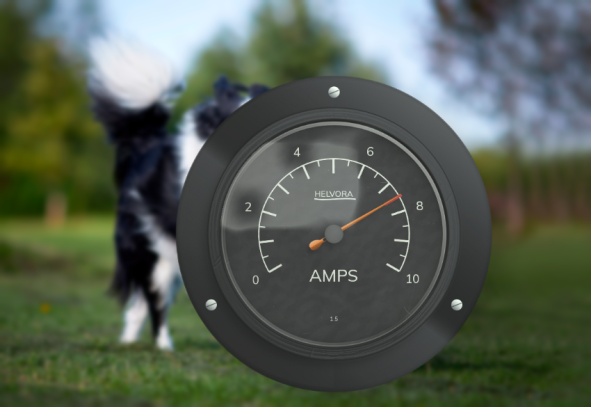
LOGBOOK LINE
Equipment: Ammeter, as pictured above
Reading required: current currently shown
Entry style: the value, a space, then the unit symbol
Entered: 7.5 A
